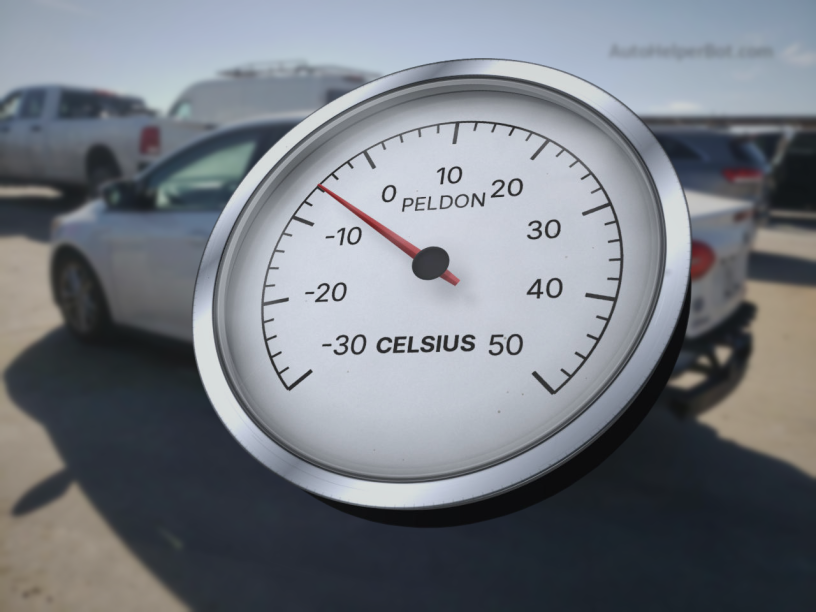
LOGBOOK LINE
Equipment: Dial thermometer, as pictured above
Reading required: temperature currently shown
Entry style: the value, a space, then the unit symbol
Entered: -6 °C
